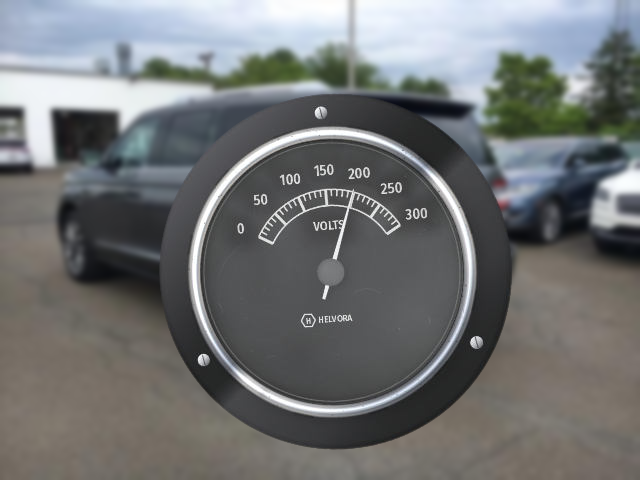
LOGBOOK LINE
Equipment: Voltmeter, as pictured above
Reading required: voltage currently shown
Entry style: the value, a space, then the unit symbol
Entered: 200 V
